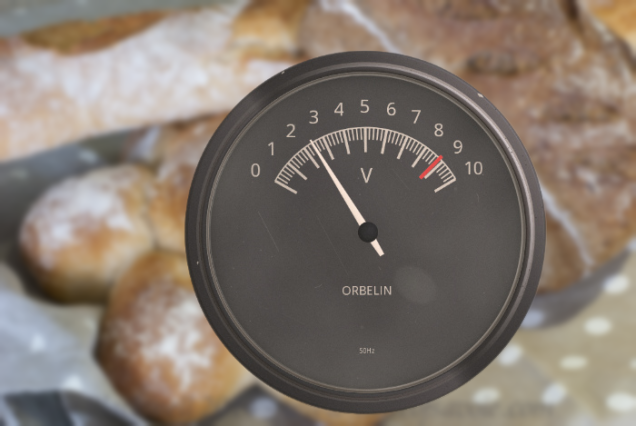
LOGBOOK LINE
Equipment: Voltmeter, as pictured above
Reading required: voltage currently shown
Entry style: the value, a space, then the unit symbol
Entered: 2.4 V
